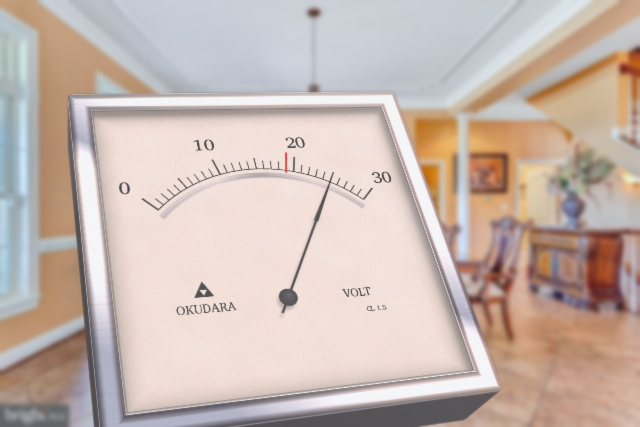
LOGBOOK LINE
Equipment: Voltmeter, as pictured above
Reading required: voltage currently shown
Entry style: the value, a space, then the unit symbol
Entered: 25 V
